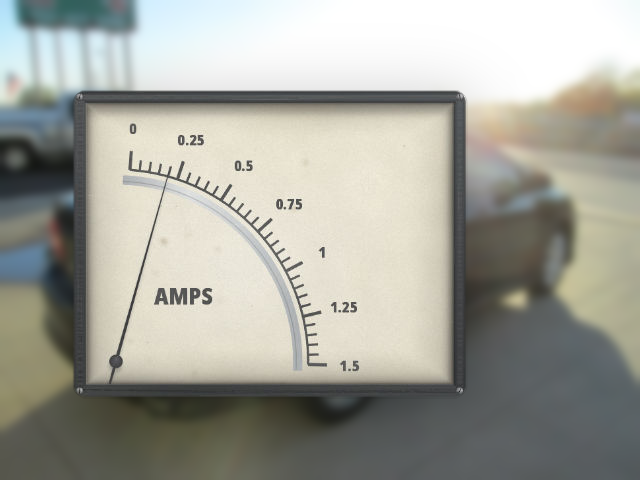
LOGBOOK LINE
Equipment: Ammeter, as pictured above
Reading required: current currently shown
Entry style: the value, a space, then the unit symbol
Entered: 0.2 A
